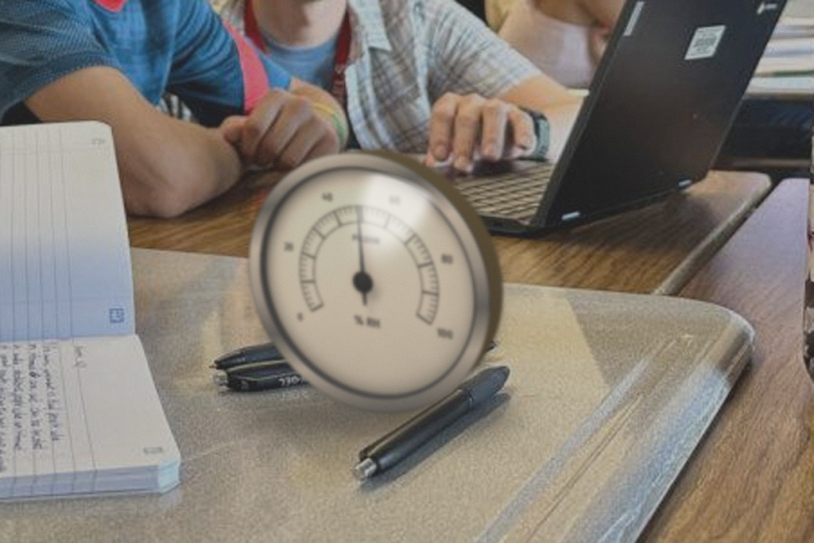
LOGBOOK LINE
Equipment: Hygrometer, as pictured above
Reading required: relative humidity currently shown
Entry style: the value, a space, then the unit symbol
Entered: 50 %
